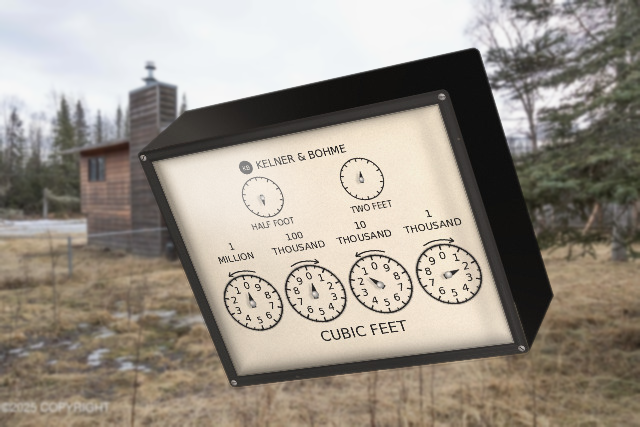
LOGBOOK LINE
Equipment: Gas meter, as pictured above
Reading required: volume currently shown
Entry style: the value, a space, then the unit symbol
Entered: 1200 ft³
